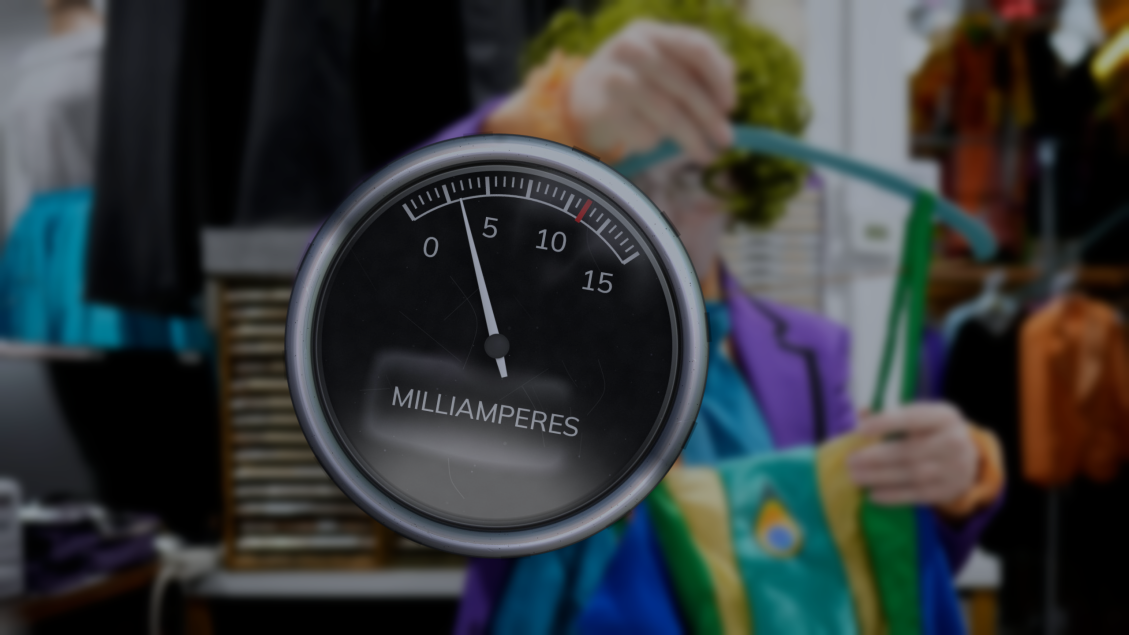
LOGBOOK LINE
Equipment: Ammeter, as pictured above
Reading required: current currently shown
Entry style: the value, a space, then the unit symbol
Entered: 3.25 mA
